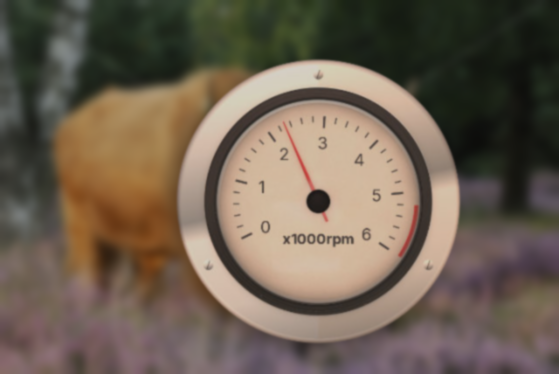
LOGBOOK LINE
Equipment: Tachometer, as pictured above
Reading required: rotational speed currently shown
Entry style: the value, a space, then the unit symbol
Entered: 2300 rpm
